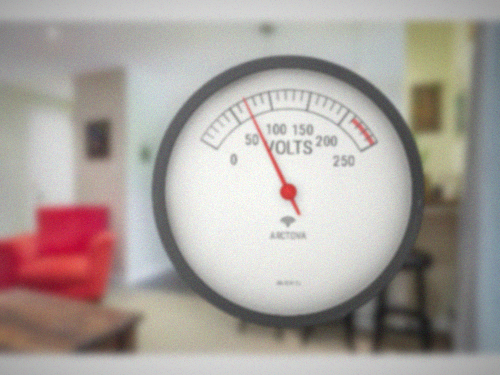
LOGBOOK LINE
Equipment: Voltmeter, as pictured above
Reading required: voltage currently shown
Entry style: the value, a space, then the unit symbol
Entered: 70 V
